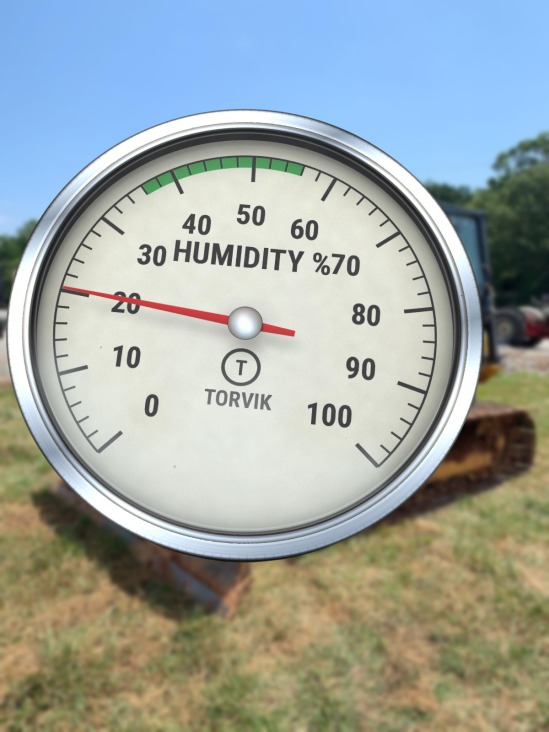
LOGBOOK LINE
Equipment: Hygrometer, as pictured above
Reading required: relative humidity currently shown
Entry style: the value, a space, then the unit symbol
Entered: 20 %
